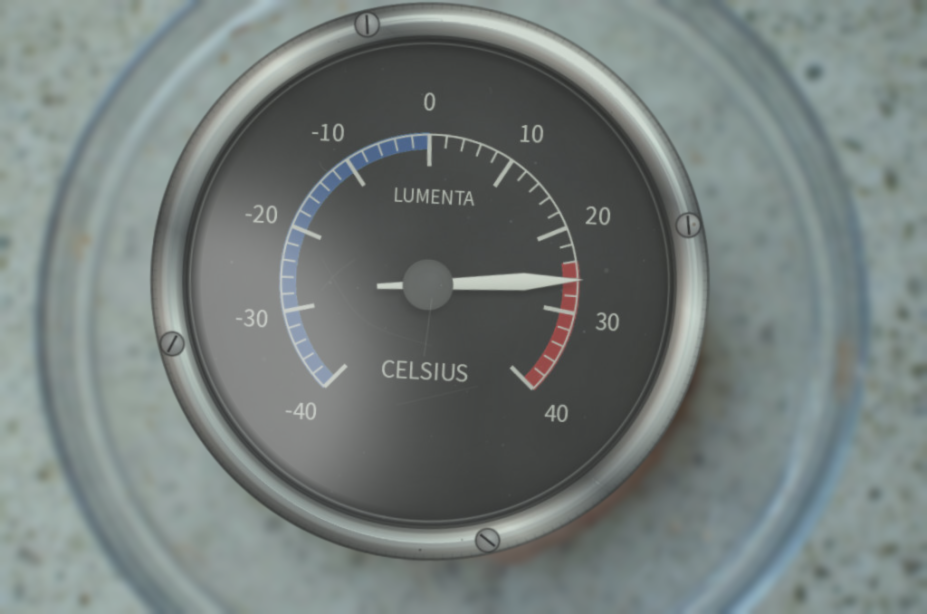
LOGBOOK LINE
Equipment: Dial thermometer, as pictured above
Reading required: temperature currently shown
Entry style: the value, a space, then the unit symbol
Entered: 26 °C
